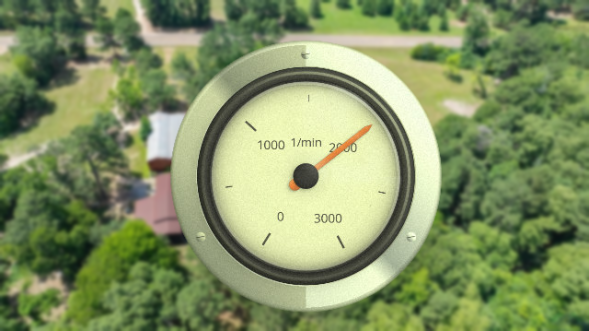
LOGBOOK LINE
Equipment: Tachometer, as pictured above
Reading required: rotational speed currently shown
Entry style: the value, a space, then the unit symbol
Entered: 2000 rpm
